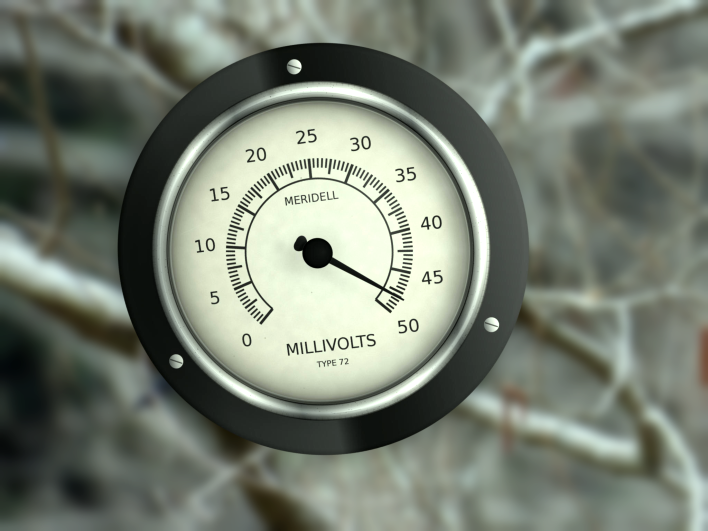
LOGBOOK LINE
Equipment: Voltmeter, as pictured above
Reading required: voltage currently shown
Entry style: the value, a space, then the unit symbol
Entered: 48 mV
